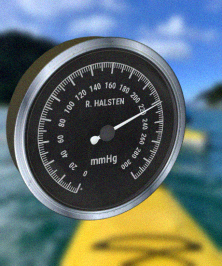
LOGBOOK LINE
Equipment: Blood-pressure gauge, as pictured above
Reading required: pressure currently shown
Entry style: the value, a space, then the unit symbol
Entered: 220 mmHg
